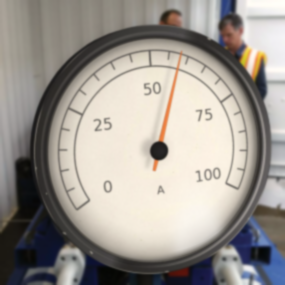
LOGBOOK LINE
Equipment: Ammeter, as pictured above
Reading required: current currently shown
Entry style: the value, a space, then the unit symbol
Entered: 57.5 A
